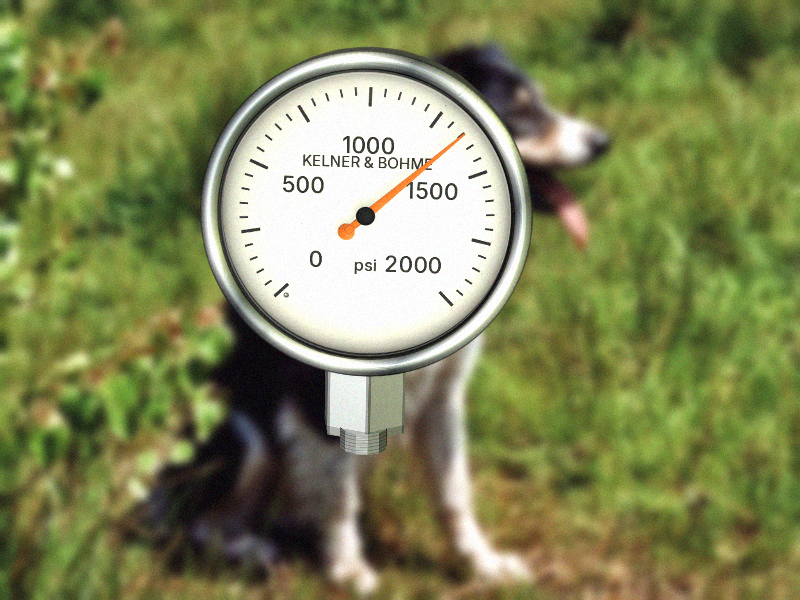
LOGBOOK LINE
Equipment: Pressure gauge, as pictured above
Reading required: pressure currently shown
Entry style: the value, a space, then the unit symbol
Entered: 1350 psi
